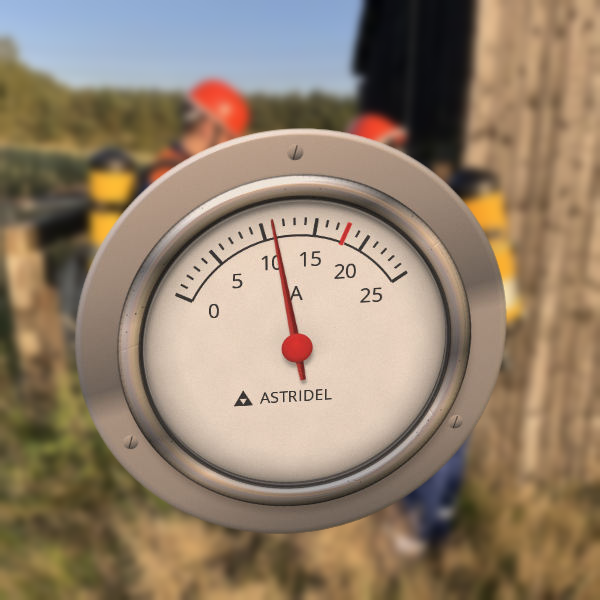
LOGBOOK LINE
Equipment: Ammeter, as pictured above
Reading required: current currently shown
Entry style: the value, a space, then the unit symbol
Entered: 11 A
